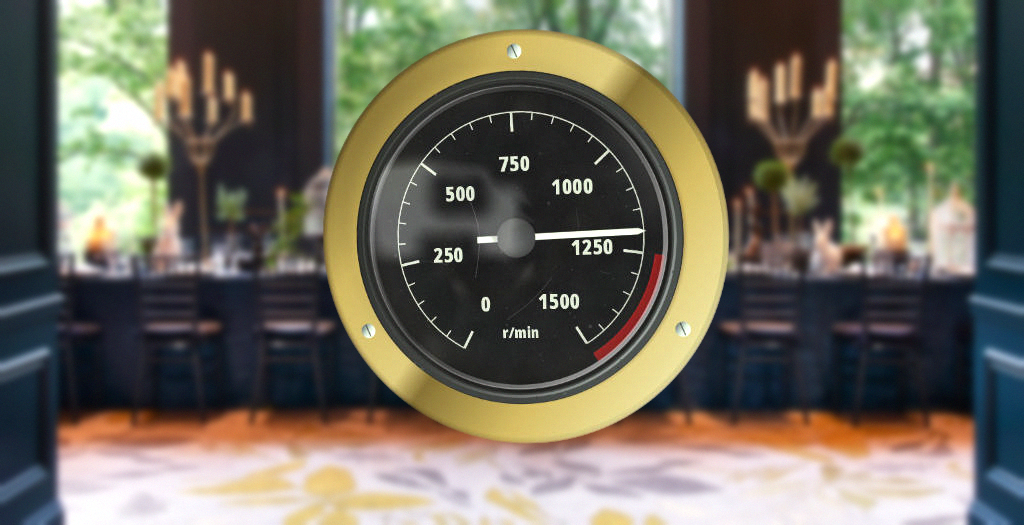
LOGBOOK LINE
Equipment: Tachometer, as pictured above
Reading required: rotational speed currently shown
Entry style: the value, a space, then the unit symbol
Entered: 1200 rpm
